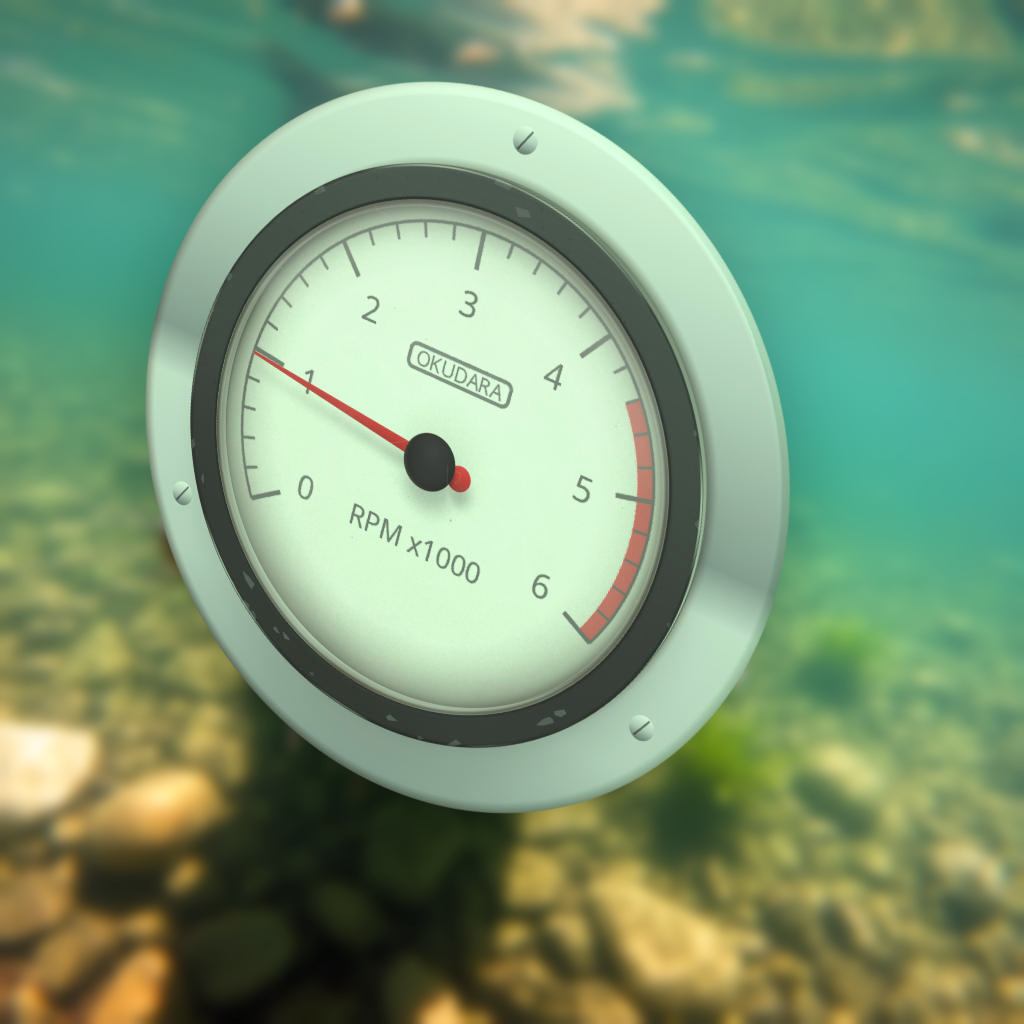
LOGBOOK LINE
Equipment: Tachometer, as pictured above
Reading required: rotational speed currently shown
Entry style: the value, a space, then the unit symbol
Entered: 1000 rpm
